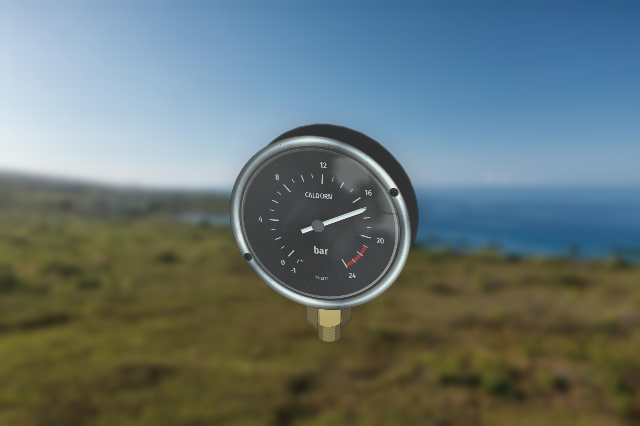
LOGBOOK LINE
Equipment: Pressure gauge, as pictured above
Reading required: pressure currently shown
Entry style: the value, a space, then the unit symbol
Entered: 17 bar
